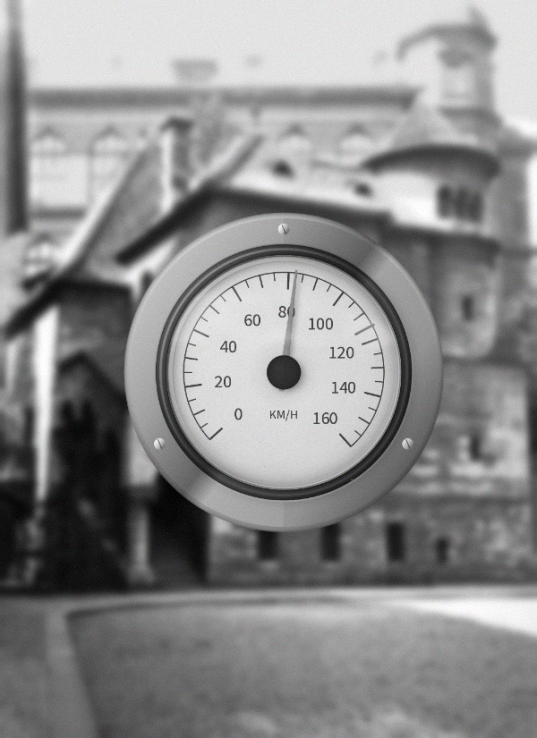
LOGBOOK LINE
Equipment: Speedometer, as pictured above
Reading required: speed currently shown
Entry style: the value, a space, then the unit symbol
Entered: 82.5 km/h
